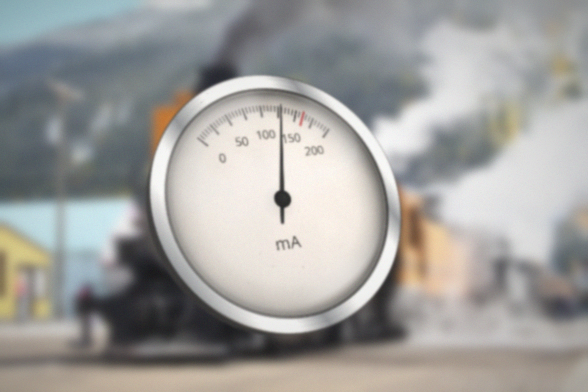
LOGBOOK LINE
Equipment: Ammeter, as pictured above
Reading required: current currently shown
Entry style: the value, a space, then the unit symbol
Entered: 125 mA
